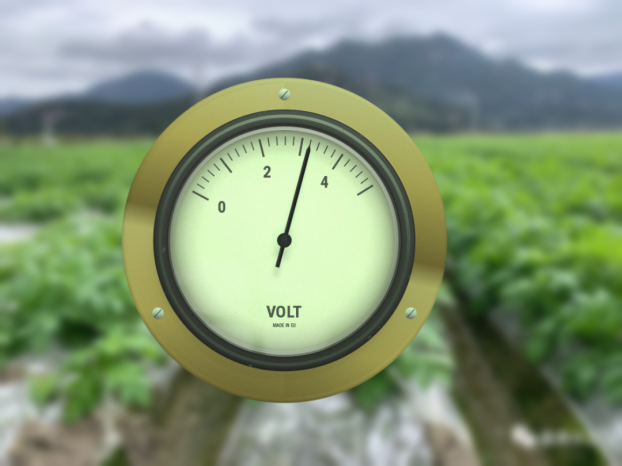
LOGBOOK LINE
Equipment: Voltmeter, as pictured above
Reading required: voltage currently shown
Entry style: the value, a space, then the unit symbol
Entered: 3.2 V
